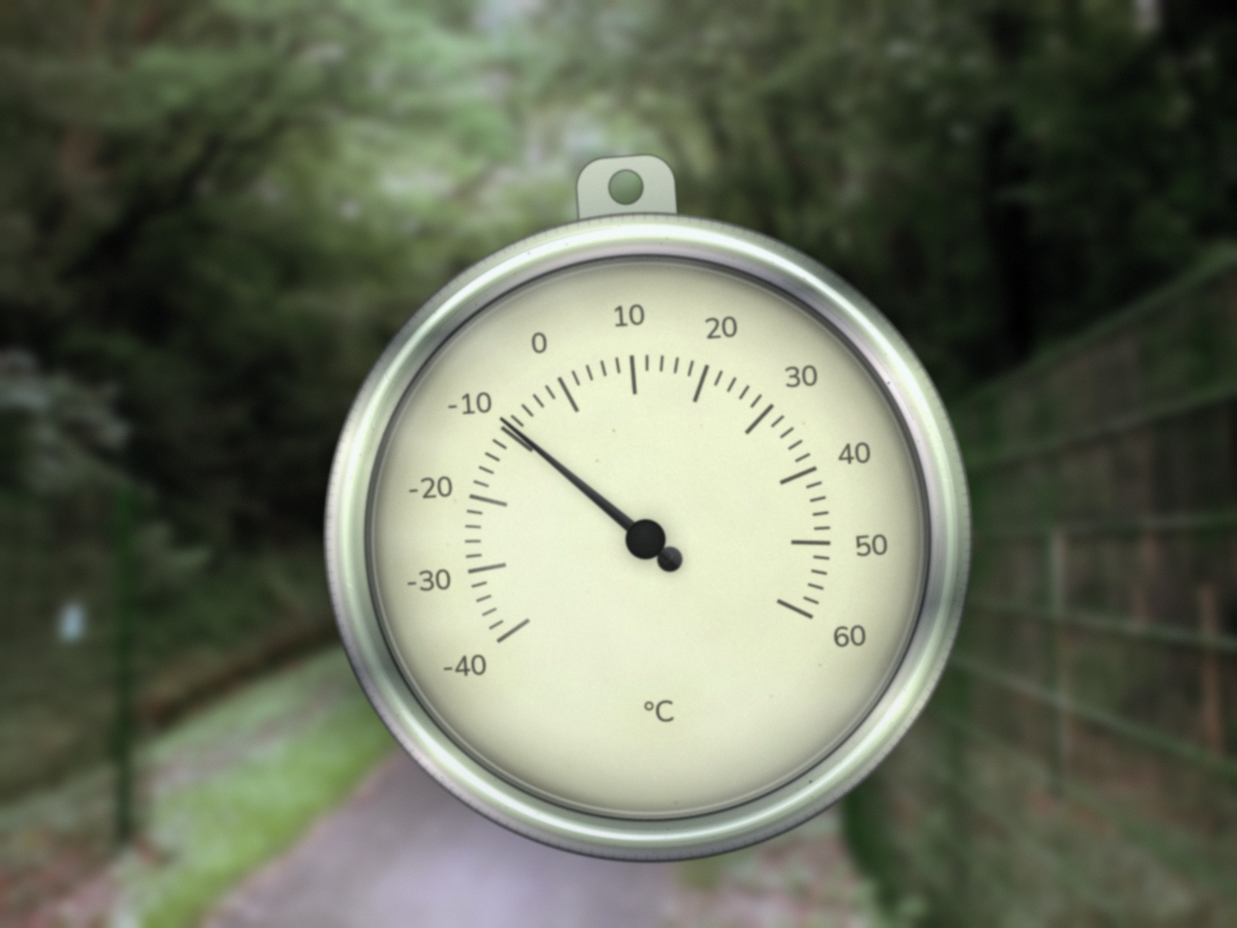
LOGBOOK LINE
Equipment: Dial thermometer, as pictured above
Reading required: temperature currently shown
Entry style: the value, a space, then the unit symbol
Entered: -9 °C
